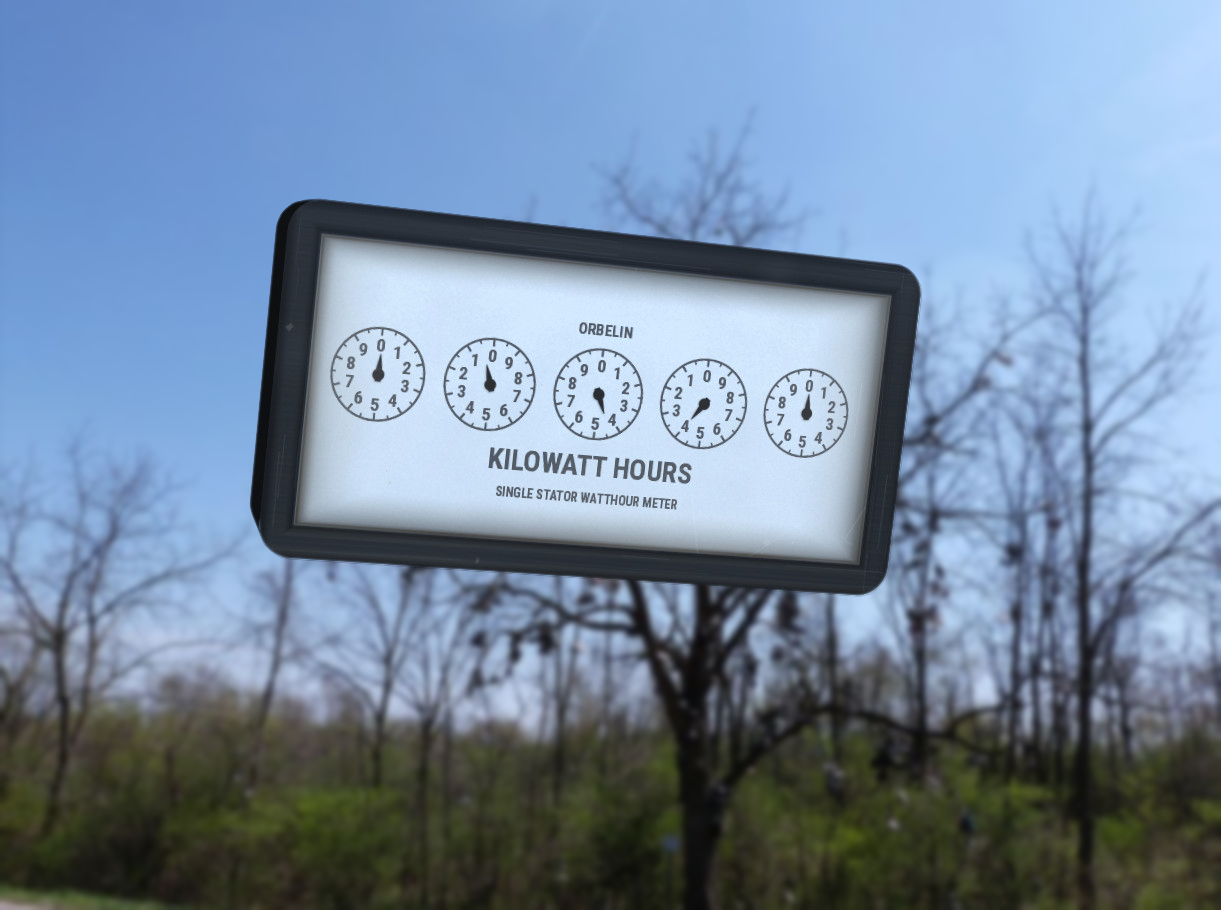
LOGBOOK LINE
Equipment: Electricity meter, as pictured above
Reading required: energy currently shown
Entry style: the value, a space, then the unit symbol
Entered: 440 kWh
